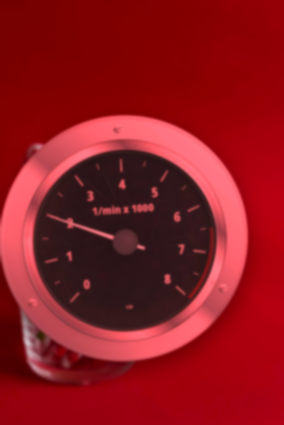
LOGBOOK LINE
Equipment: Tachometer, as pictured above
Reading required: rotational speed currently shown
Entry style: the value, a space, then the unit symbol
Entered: 2000 rpm
